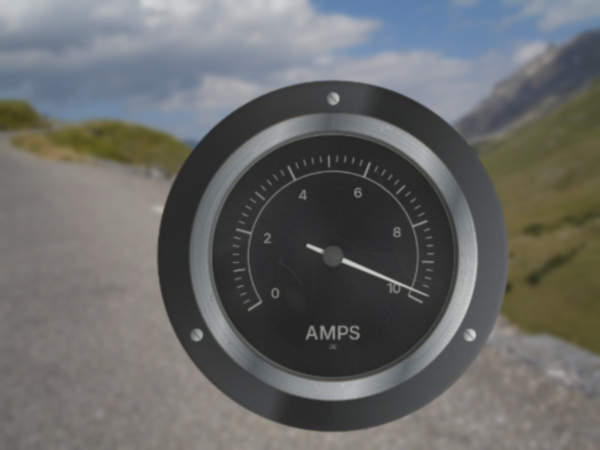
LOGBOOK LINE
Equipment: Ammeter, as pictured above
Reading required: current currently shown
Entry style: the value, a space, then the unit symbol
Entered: 9.8 A
